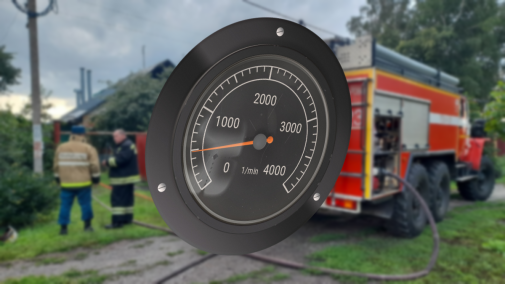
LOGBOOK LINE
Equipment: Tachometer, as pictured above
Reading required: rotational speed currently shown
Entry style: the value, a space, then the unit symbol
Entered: 500 rpm
